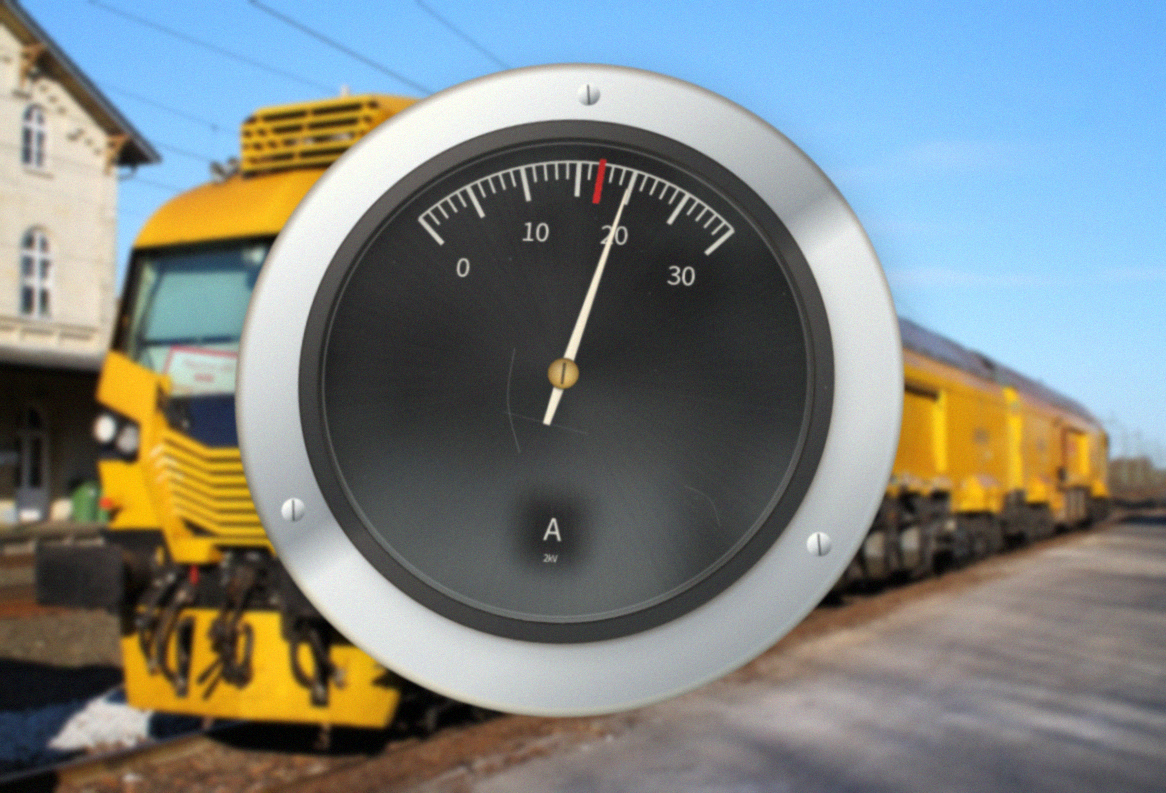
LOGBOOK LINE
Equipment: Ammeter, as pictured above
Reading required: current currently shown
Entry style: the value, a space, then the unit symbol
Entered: 20 A
